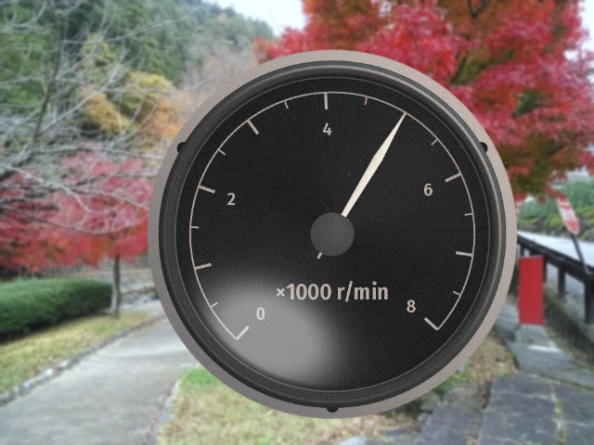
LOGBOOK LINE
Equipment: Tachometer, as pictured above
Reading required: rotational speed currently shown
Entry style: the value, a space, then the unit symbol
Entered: 5000 rpm
